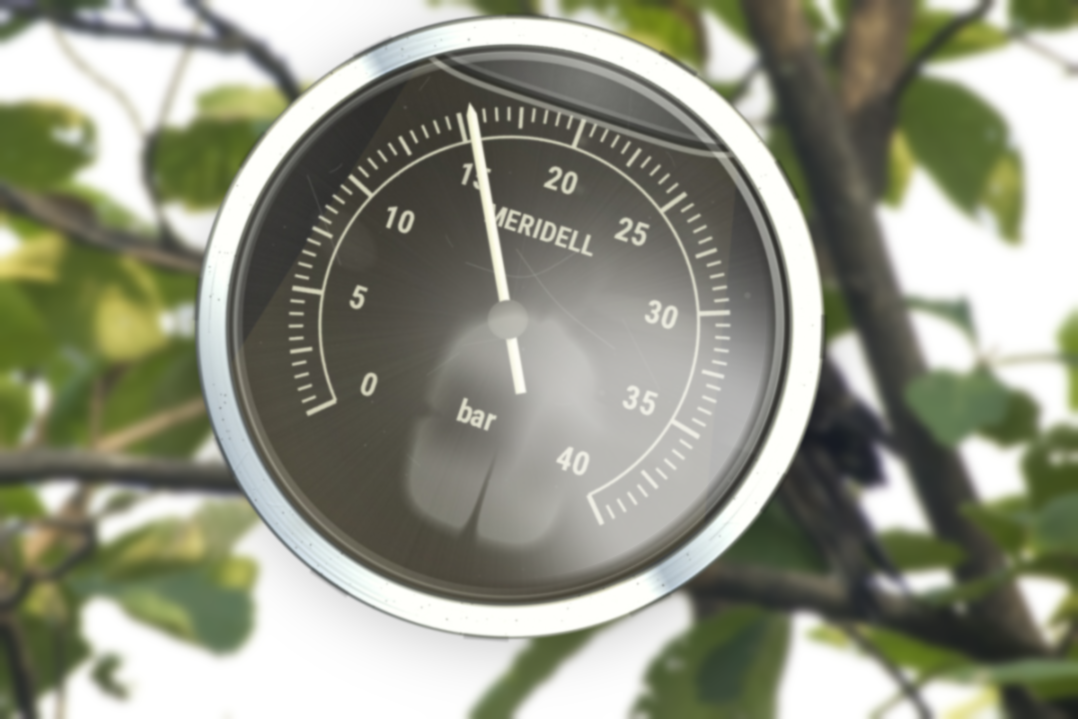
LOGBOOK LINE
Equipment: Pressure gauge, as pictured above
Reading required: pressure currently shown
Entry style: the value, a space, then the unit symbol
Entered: 15.5 bar
